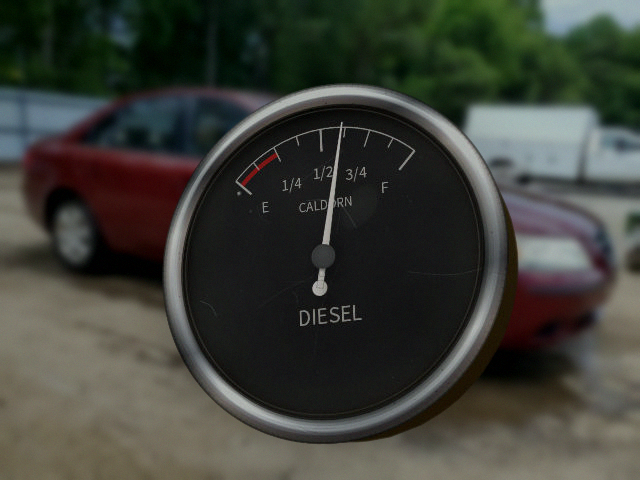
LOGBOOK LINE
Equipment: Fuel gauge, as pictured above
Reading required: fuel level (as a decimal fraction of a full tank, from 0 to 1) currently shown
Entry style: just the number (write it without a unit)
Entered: 0.625
